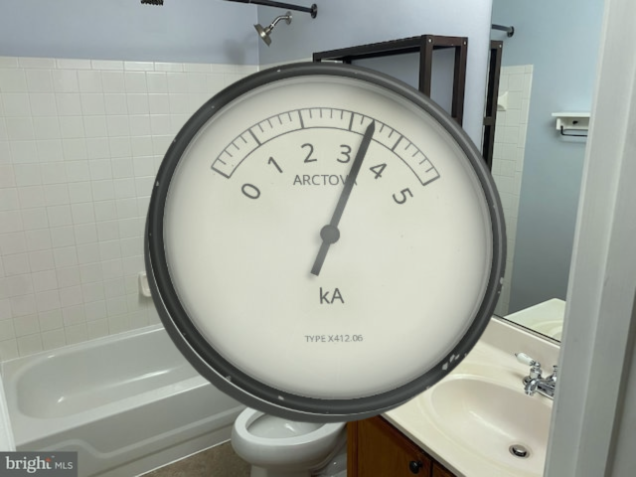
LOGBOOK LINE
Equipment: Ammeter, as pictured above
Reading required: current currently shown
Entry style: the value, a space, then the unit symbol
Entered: 3.4 kA
